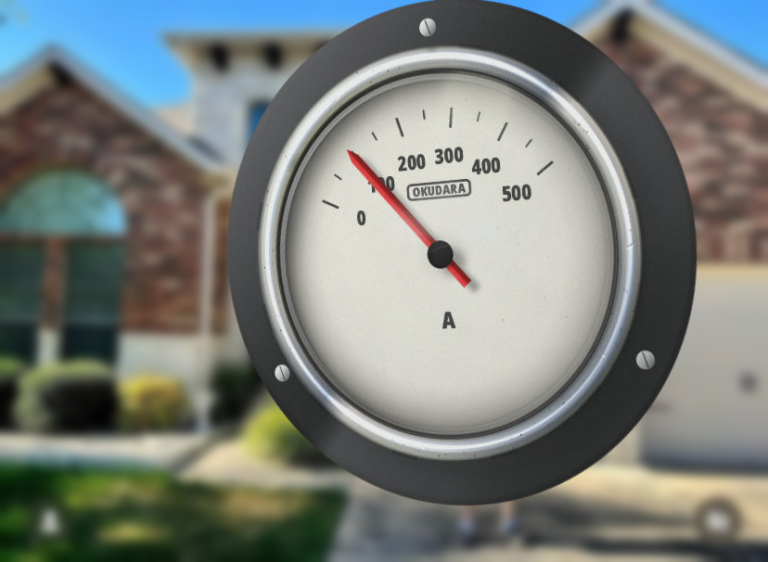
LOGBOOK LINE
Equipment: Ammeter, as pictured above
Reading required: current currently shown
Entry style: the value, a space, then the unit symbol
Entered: 100 A
